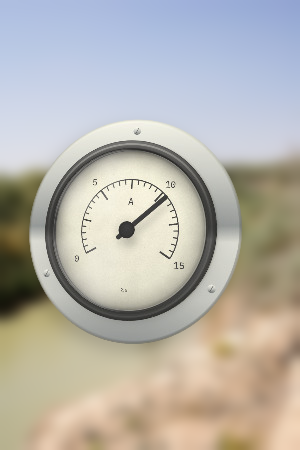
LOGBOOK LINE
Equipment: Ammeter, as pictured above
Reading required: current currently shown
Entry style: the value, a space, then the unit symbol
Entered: 10.5 A
